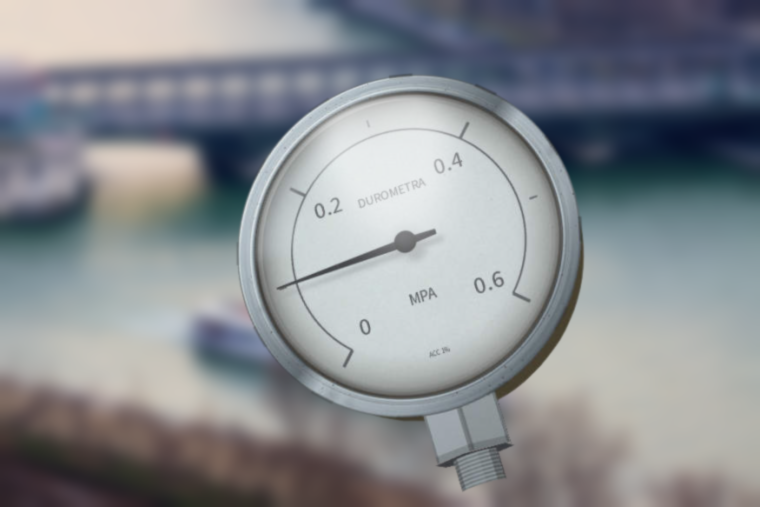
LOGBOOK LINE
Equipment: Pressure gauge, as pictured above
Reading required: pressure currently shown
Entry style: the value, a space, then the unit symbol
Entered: 0.1 MPa
